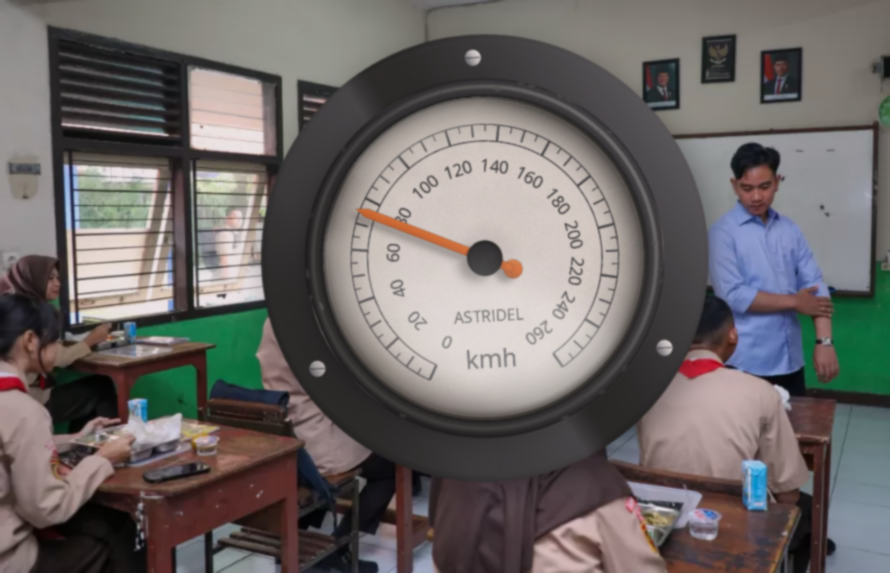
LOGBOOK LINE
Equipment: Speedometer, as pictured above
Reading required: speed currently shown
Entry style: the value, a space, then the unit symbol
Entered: 75 km/h
